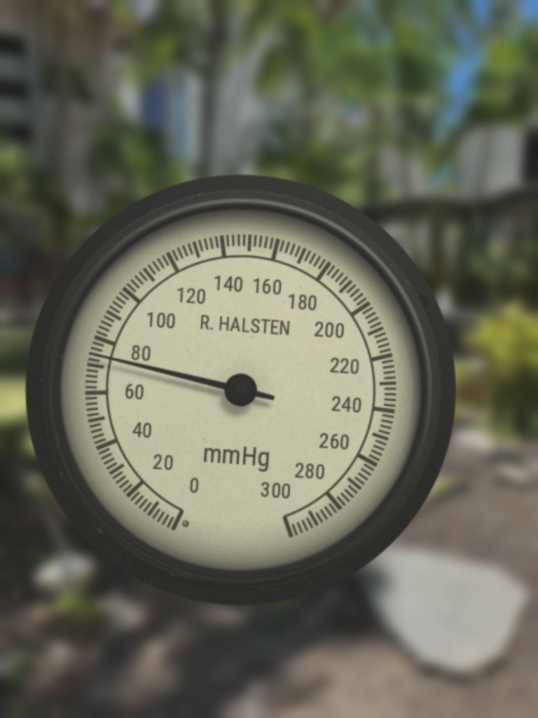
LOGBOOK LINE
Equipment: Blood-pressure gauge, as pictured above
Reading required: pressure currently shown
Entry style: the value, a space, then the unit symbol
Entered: 74 mmHg
